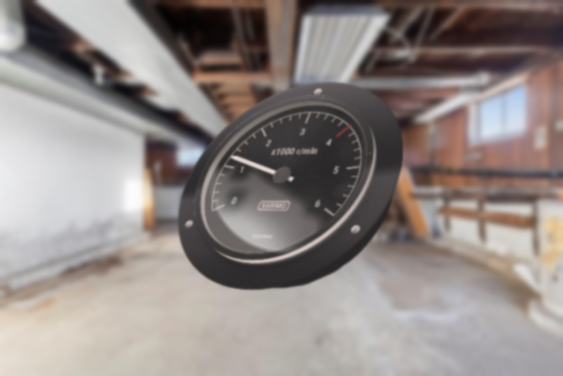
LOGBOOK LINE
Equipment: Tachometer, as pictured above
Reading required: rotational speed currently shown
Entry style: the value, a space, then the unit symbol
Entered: 1200 rpm
